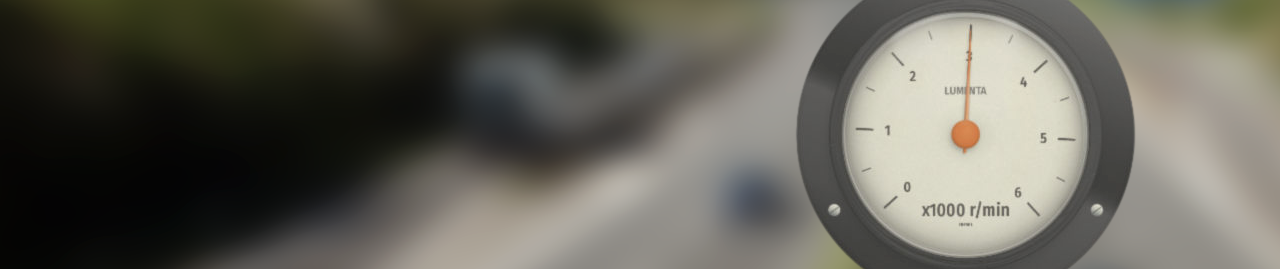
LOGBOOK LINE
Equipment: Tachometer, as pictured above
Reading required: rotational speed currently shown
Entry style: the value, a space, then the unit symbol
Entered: 3000 rpm
